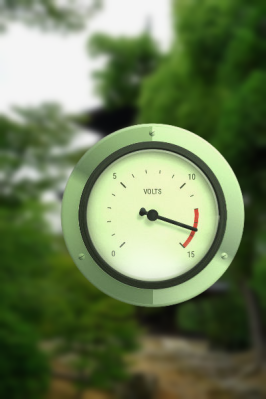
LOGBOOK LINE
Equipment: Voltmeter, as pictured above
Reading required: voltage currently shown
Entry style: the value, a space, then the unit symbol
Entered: 13.5 V
